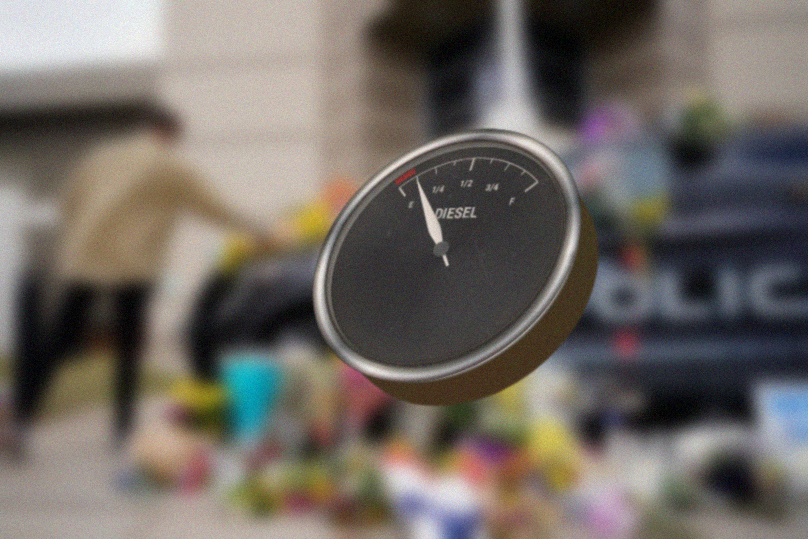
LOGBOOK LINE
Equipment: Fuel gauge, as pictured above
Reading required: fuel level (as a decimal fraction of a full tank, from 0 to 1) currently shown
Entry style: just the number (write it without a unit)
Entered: 0.125
